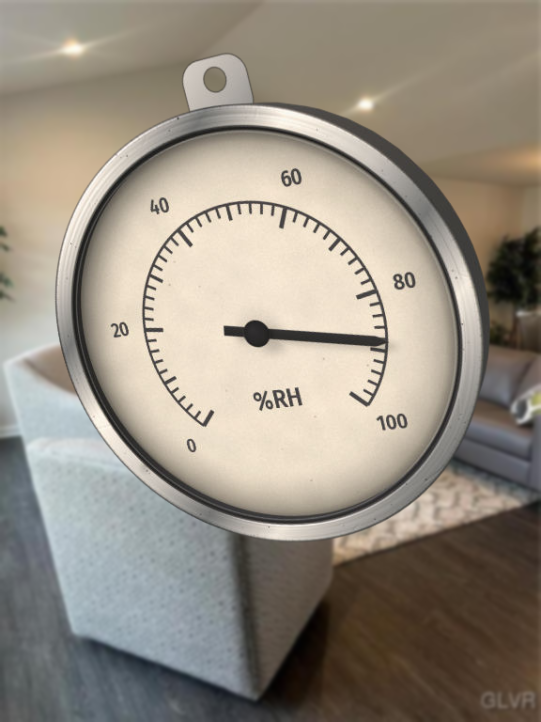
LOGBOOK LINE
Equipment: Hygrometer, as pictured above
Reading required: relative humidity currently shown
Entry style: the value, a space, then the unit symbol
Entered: 88 %
